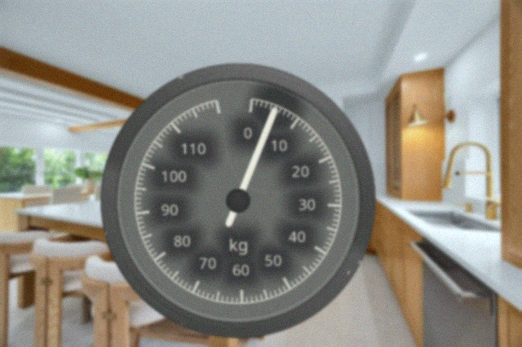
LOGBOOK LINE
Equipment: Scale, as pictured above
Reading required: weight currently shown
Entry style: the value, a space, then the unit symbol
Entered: 5 kg
